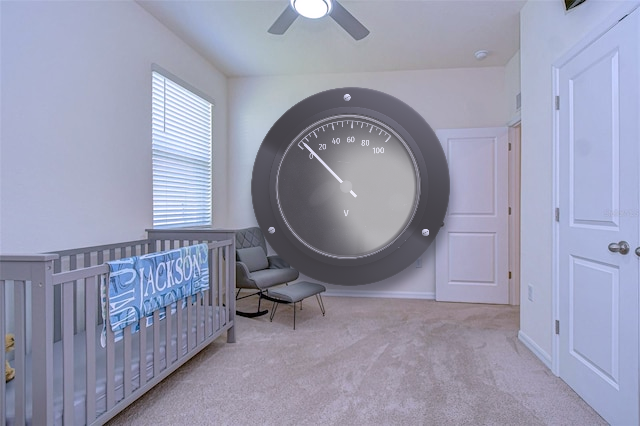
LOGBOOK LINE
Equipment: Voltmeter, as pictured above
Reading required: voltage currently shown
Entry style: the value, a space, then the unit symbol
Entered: 5 V
